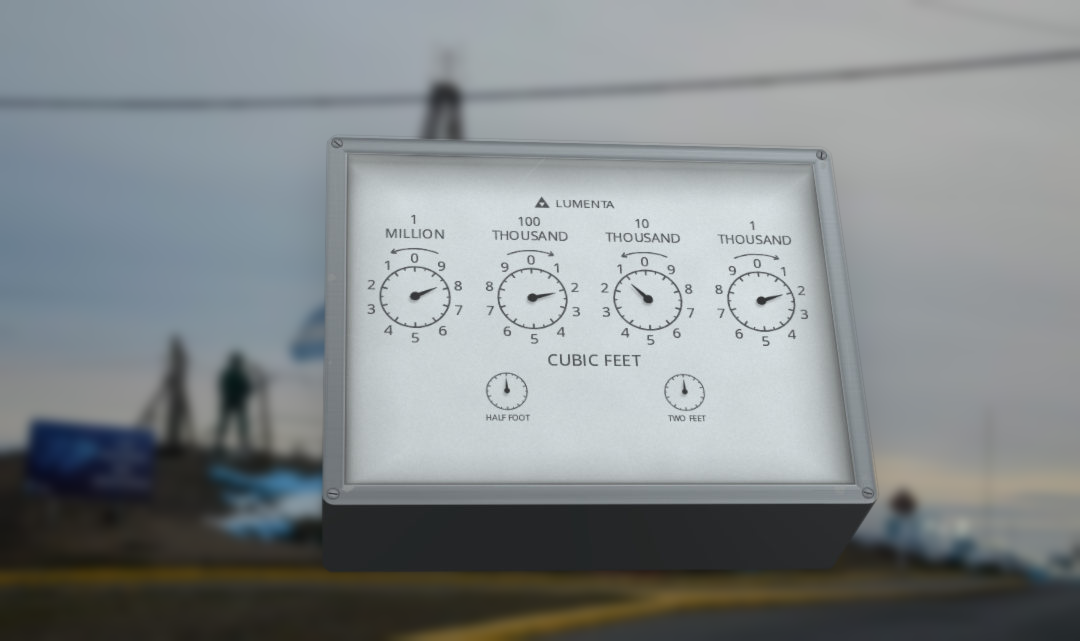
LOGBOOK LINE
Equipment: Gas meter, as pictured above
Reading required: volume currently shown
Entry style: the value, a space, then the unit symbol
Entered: 821200 ft³
